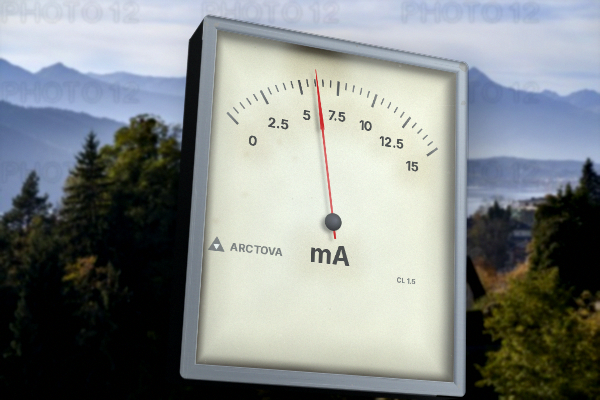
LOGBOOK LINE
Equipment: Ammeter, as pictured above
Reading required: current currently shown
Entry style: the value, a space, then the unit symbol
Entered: 6 mA
